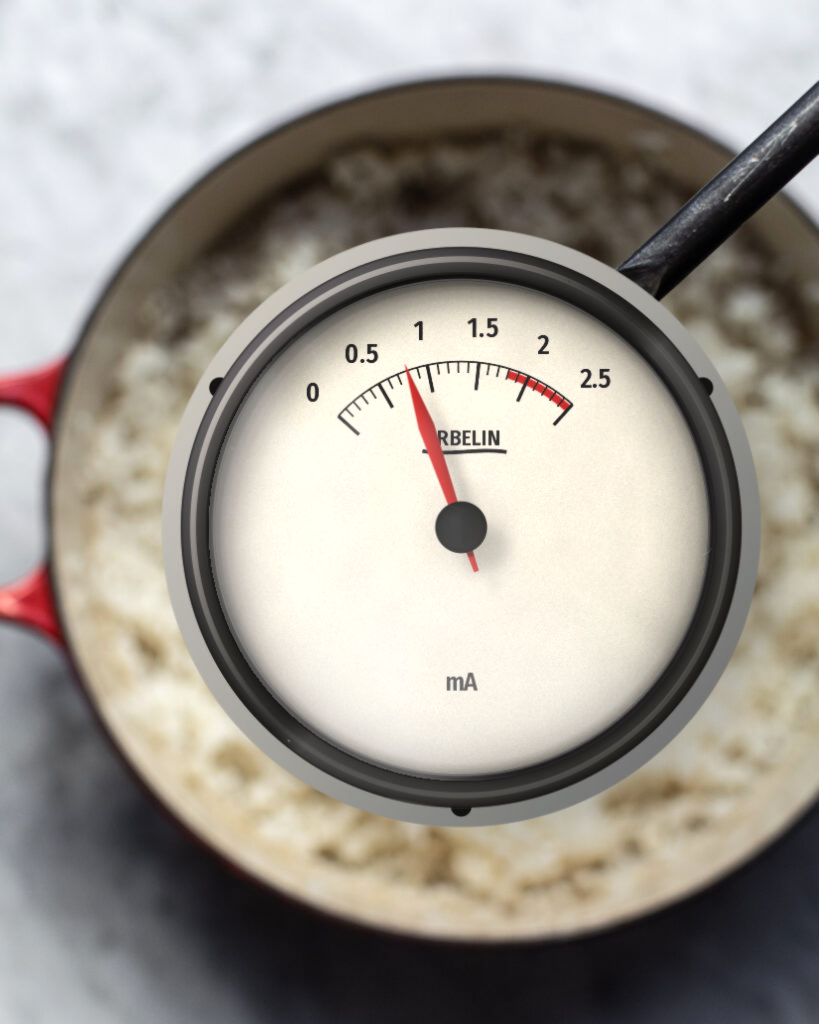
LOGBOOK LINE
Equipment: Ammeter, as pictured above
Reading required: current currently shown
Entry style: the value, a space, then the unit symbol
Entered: 0.8 mA
